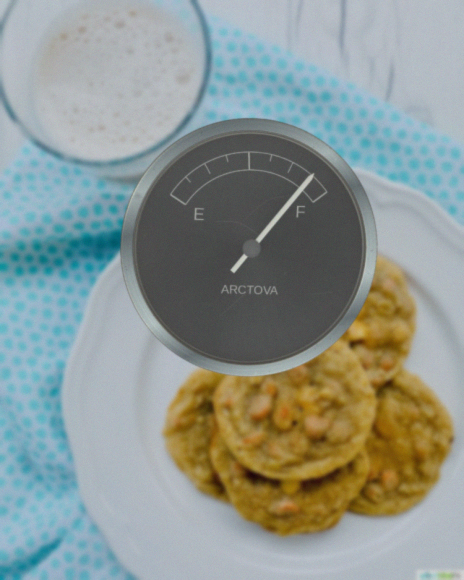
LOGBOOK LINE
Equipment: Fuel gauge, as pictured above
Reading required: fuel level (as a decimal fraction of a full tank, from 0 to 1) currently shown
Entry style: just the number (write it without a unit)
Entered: 0.875
